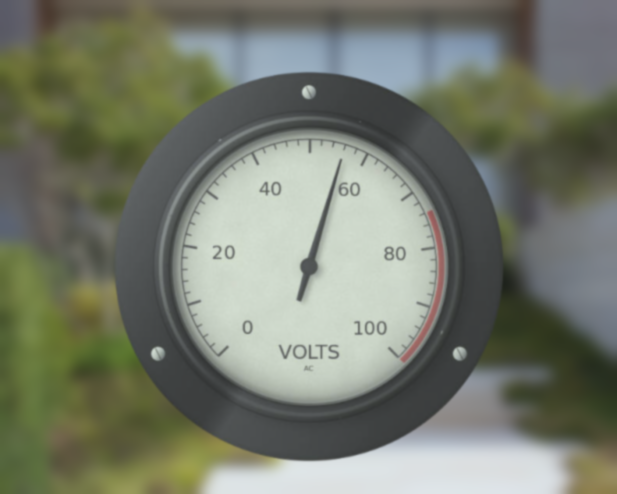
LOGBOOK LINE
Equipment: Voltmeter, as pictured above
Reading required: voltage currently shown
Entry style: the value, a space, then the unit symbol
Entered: 56 V
